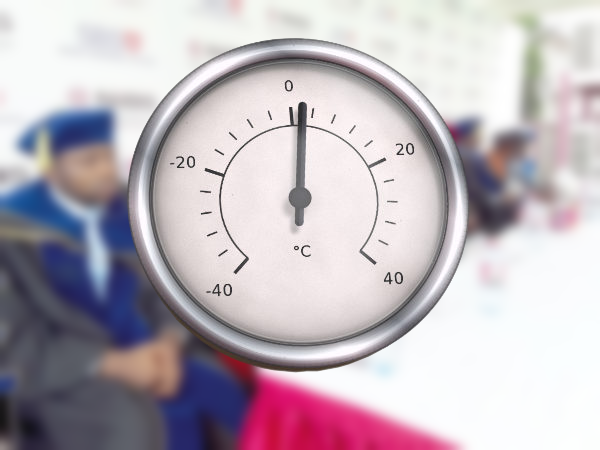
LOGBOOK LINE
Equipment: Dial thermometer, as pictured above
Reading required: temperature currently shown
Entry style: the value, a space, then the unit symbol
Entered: 2 °C
